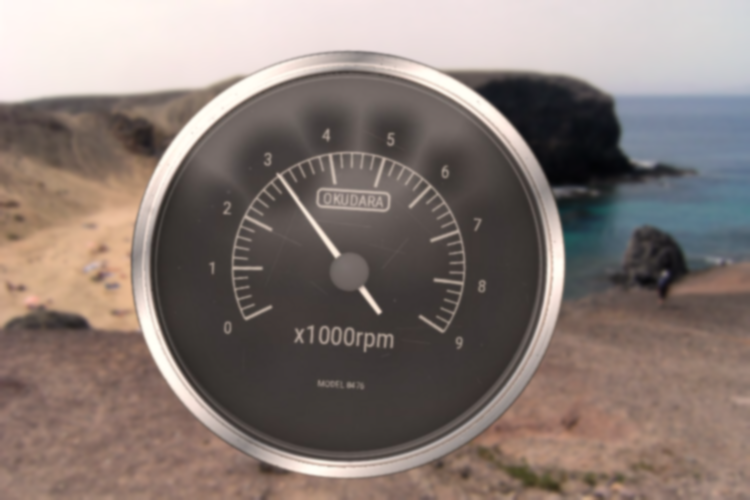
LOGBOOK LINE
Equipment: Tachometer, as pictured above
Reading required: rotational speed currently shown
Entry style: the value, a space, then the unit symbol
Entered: 3000 rpm
